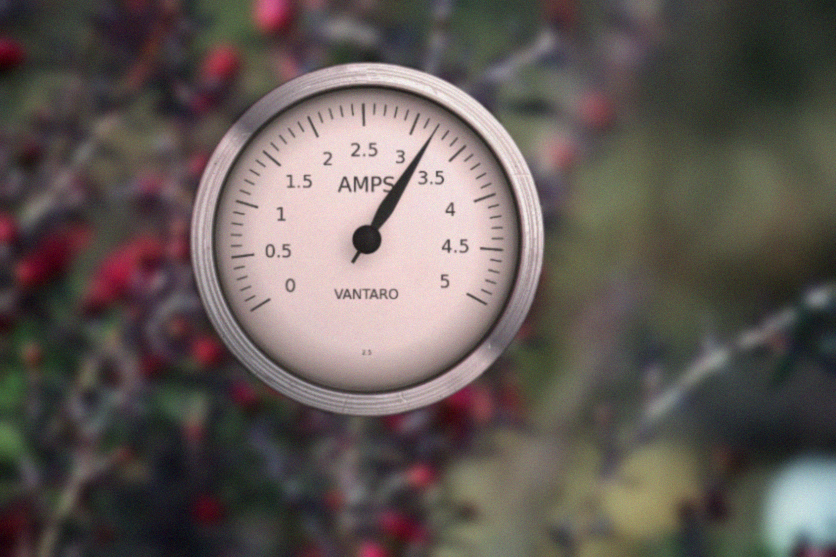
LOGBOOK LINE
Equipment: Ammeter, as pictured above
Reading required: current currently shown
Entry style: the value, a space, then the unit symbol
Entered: 3.2 A
